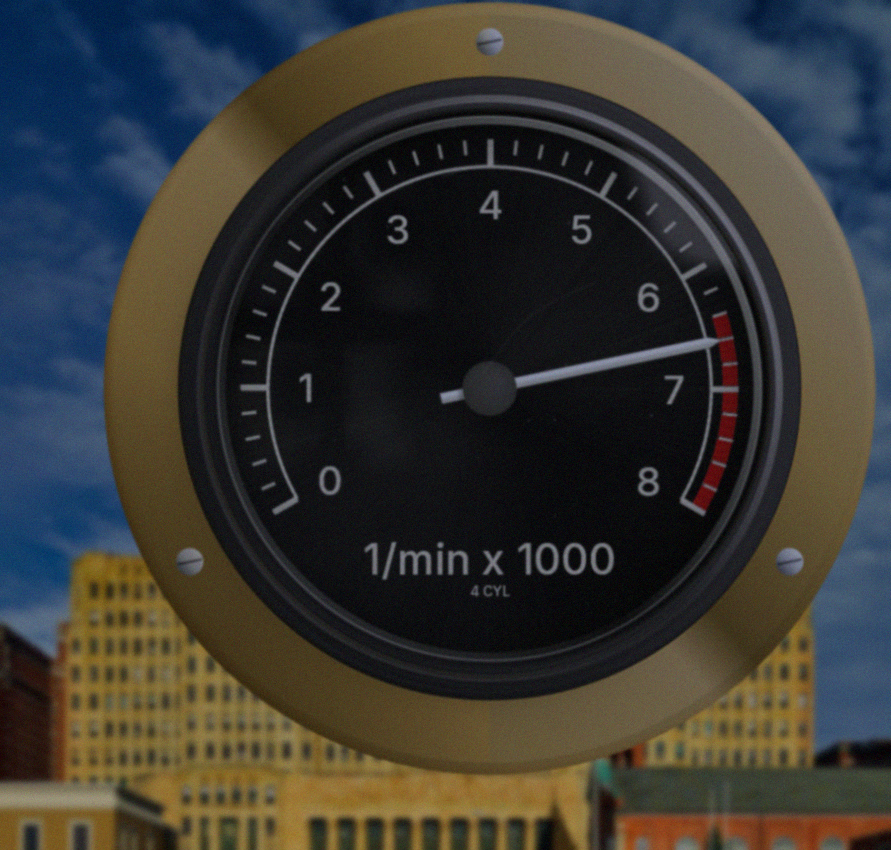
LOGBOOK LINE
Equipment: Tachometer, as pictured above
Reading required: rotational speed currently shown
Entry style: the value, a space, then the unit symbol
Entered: 6600 rpm
